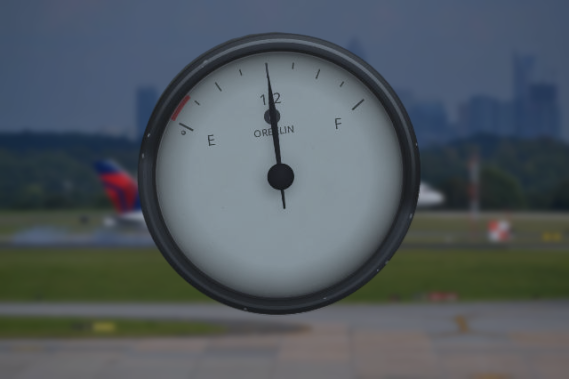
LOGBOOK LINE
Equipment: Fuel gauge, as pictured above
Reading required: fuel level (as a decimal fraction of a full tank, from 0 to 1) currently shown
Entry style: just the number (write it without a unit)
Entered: 0.5
